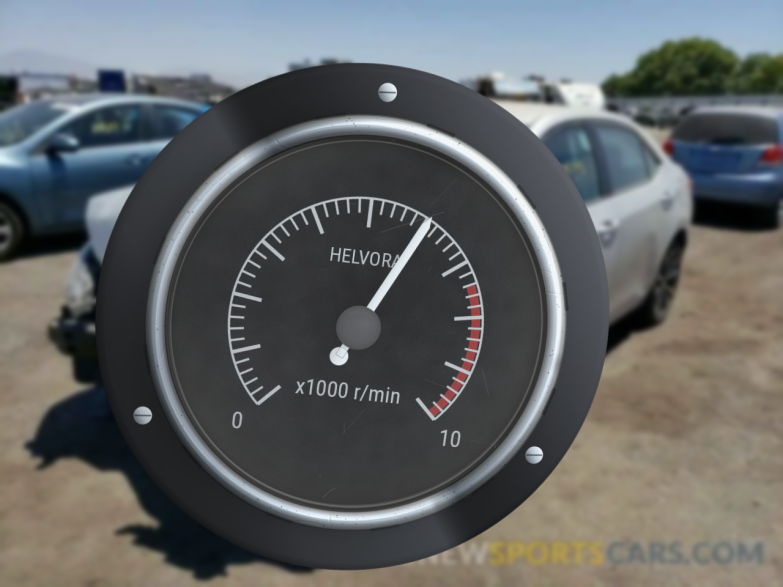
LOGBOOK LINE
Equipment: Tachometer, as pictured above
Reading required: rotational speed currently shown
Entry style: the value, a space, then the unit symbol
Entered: 6000 rpm
